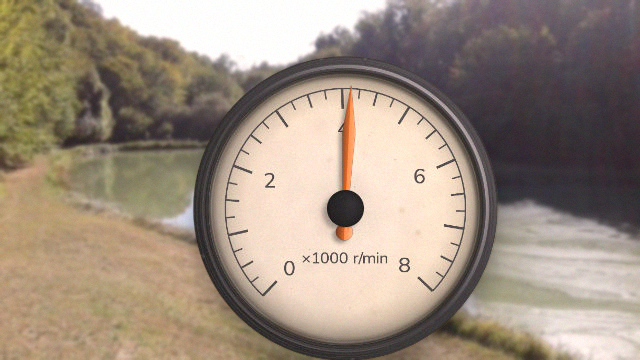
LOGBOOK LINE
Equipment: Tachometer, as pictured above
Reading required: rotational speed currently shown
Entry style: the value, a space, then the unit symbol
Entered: 4125 rpm
